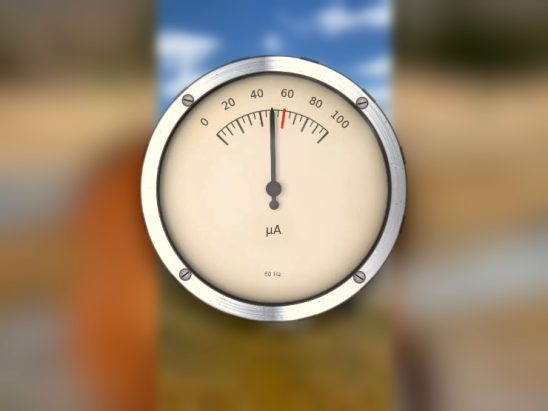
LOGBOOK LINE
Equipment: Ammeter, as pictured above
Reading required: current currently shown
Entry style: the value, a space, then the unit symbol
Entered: 50 µA
